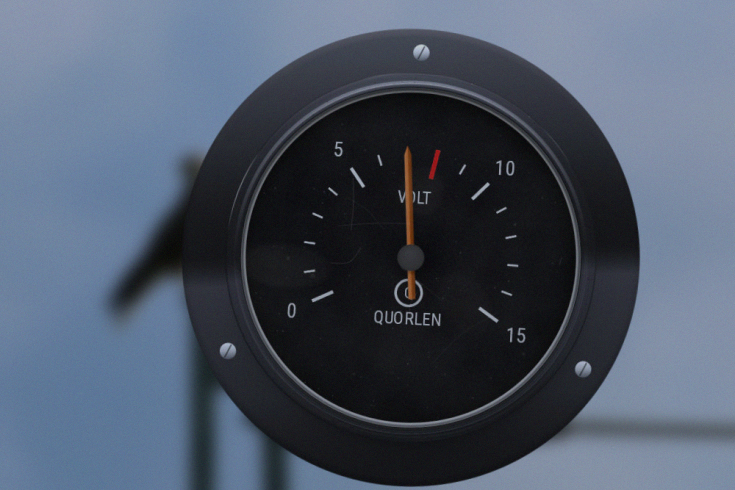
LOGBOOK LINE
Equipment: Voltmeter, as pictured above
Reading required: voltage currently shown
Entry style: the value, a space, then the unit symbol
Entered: 7 V
